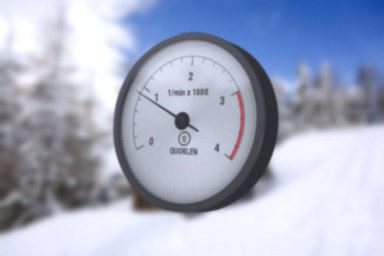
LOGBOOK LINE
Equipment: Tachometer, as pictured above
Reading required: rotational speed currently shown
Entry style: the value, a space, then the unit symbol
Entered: 900 rpm
